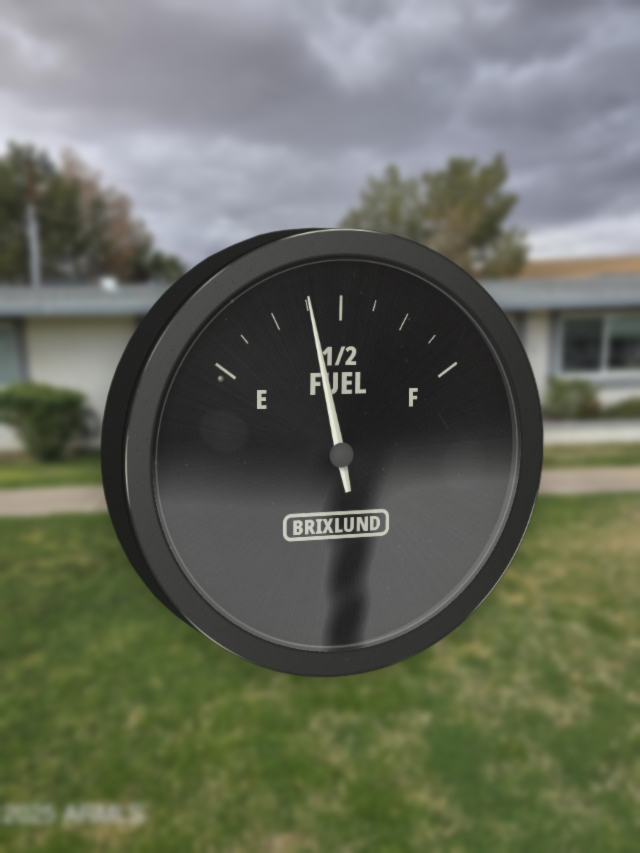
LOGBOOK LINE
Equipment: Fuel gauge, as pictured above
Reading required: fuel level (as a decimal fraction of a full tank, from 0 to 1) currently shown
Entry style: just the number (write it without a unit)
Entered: 0.375
